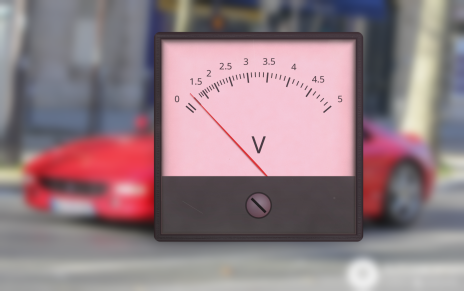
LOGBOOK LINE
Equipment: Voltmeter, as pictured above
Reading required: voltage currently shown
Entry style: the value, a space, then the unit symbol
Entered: 1 V
